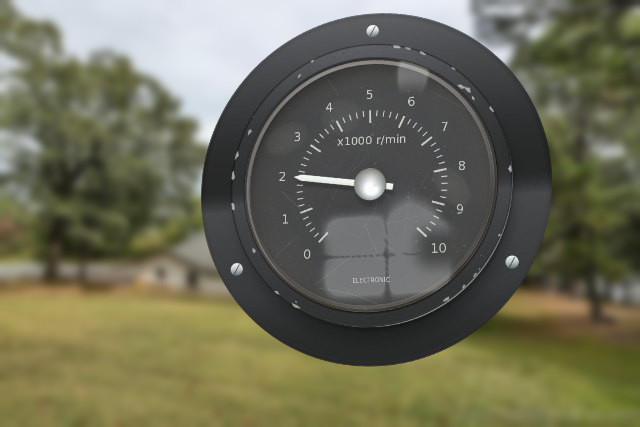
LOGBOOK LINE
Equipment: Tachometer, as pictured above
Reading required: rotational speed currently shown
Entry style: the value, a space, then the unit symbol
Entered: 2000 rpm
